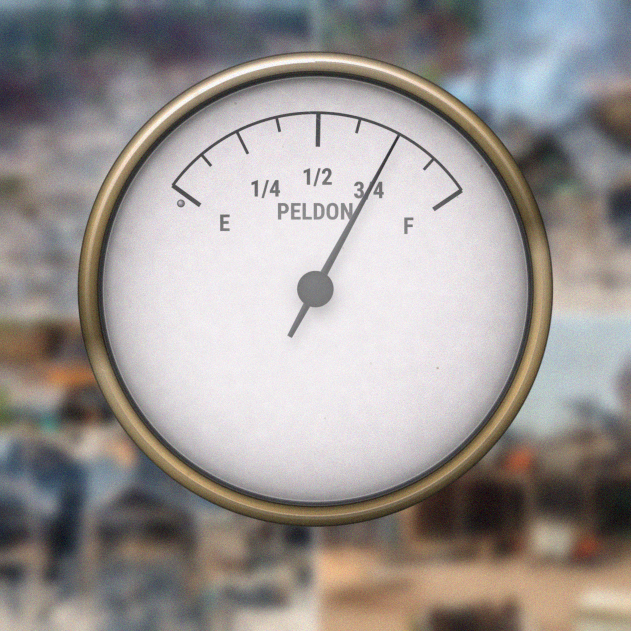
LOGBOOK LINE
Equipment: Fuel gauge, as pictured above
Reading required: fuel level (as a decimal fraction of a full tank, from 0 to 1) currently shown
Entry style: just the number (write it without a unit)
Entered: 0.75
